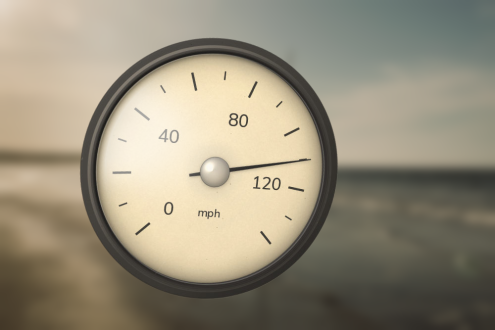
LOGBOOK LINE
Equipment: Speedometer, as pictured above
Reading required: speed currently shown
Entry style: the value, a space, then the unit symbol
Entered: 110 mph
